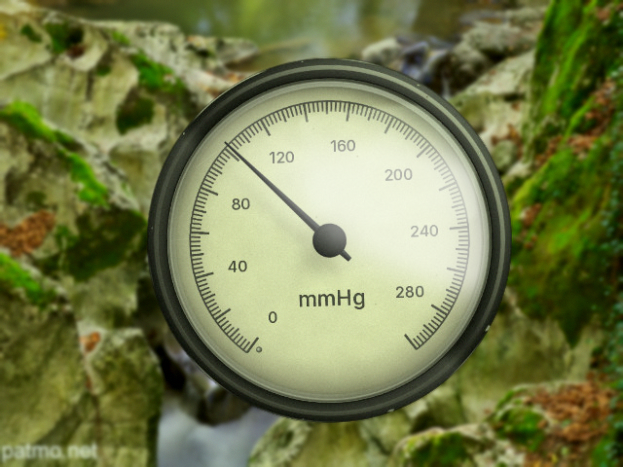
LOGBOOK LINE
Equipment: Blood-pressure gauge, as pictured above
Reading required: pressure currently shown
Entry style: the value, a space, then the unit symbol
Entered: 102 mmHg
